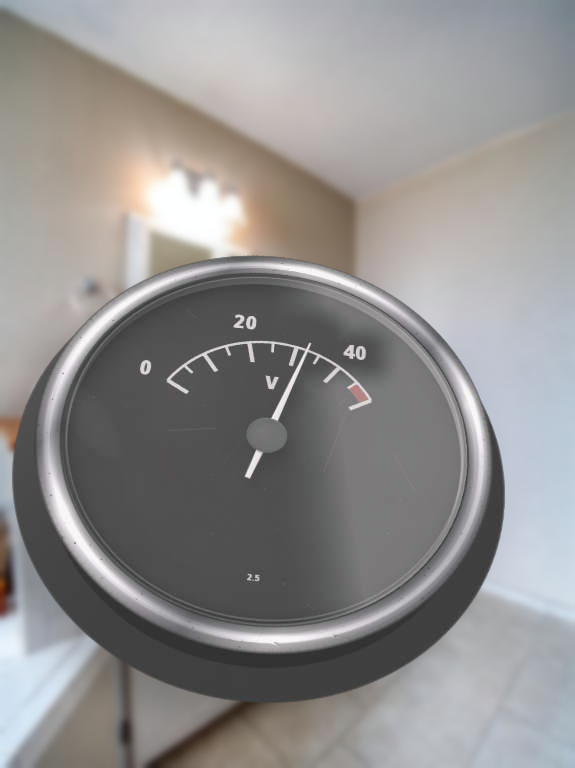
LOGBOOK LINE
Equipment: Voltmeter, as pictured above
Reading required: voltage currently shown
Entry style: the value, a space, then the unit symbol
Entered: 32.5 V
